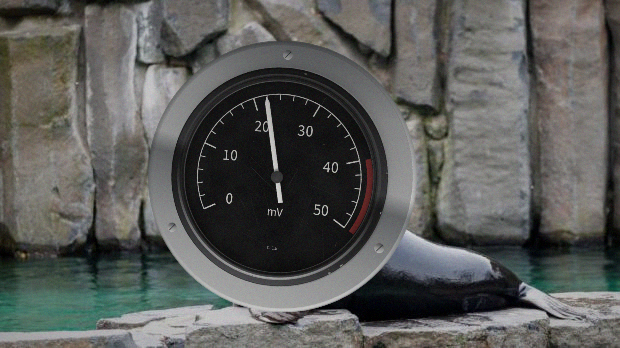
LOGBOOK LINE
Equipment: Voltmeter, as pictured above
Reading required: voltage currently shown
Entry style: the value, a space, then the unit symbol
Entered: 22 mV
